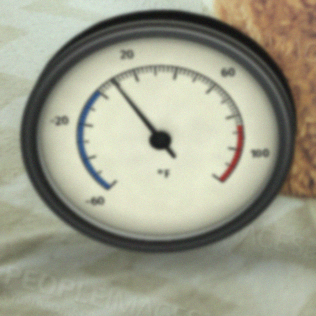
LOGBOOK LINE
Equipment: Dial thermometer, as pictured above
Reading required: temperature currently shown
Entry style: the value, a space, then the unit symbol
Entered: 10 °F
